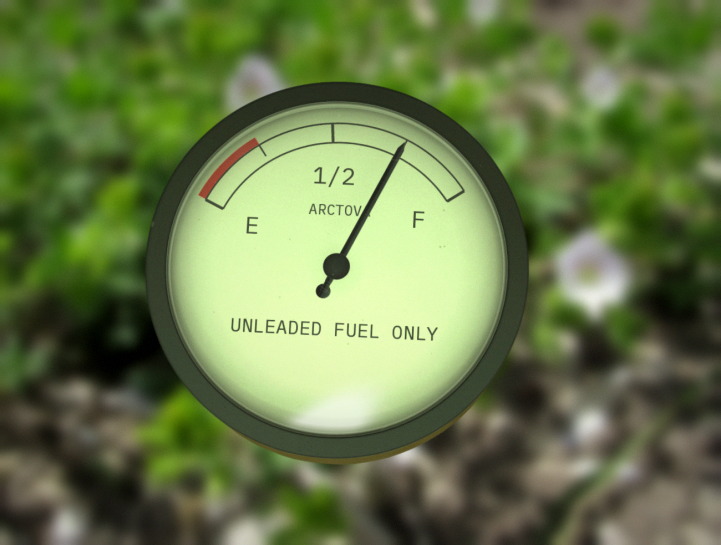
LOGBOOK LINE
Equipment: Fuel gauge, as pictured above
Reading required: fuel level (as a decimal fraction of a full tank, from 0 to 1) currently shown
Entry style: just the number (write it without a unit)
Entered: 0.75
